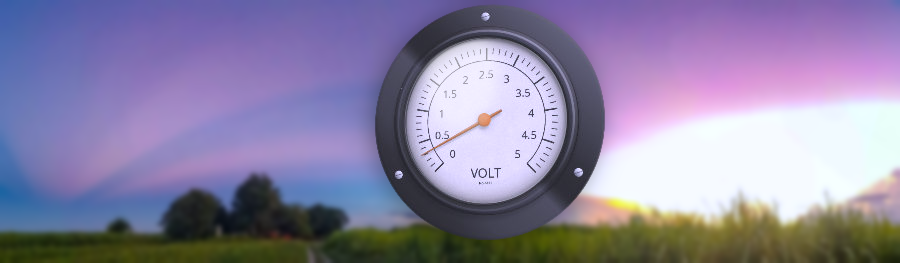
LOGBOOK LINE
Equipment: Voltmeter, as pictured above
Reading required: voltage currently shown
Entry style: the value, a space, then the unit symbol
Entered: 0.3 V
